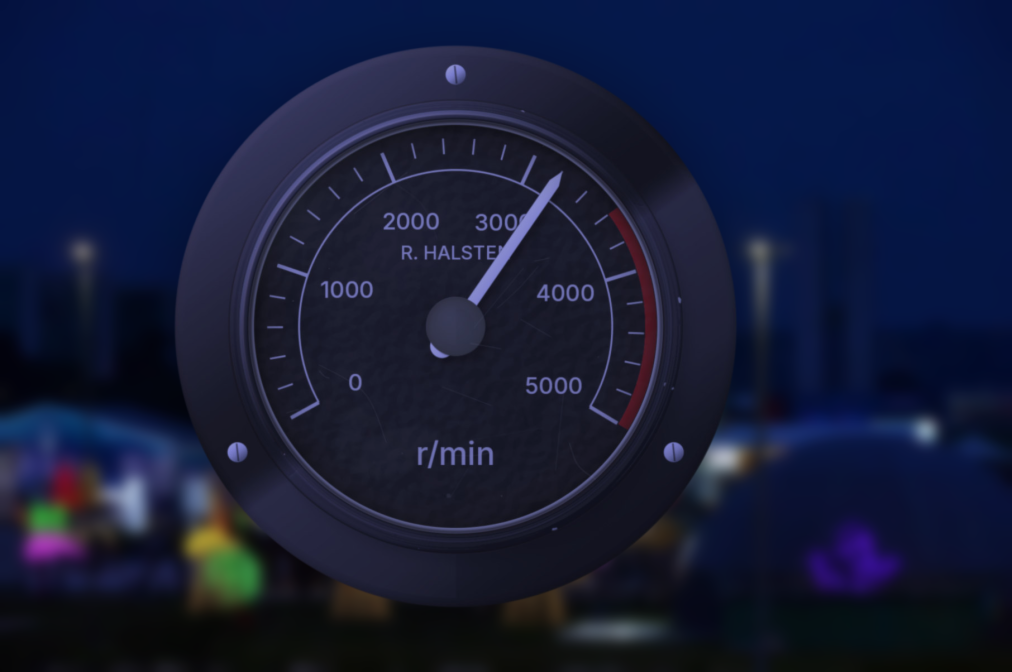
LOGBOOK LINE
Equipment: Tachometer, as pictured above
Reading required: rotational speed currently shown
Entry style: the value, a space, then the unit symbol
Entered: 3200 rpm
